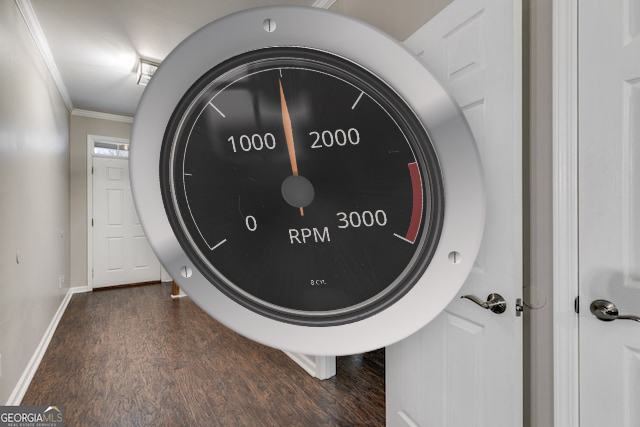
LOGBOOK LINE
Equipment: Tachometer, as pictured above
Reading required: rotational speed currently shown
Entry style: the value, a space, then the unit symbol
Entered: 1500 rpm
